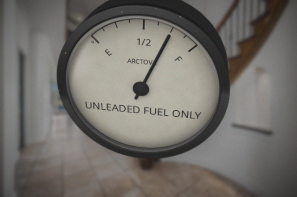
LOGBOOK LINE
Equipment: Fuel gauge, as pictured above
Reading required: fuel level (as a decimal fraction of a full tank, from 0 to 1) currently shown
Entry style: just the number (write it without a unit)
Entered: 0.75
